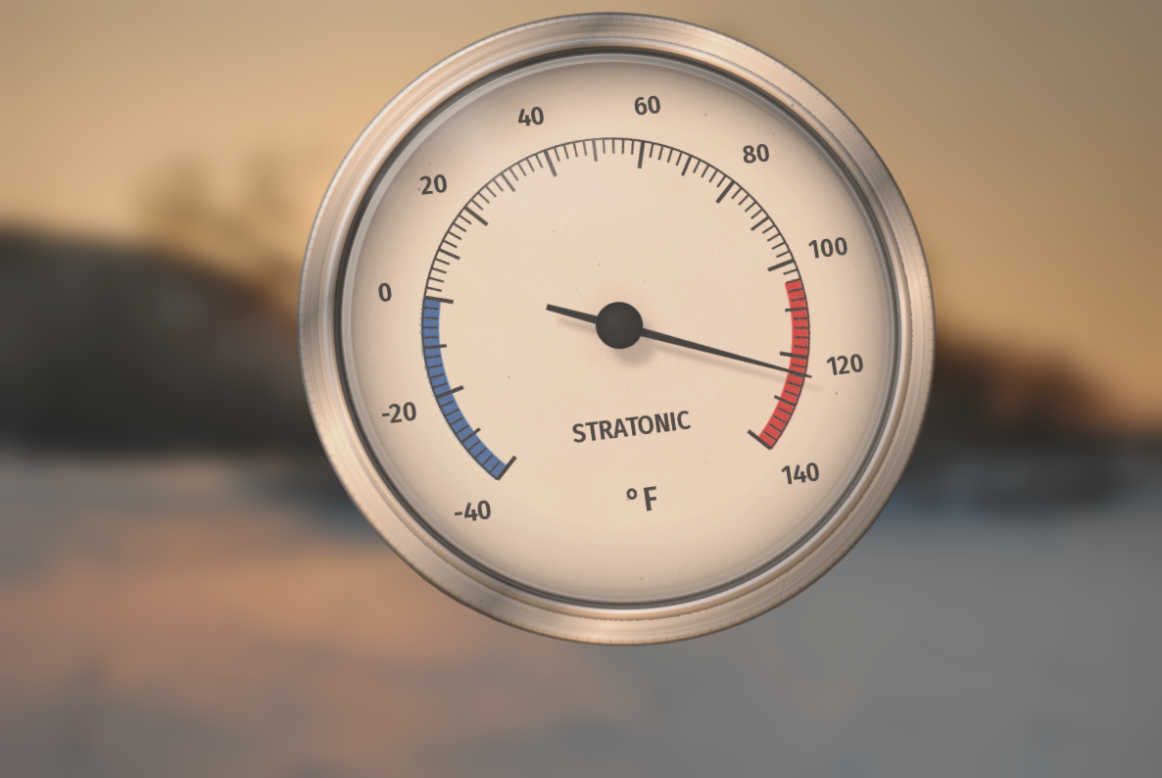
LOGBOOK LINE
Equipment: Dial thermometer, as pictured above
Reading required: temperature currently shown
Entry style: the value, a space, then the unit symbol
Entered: 124 °F
